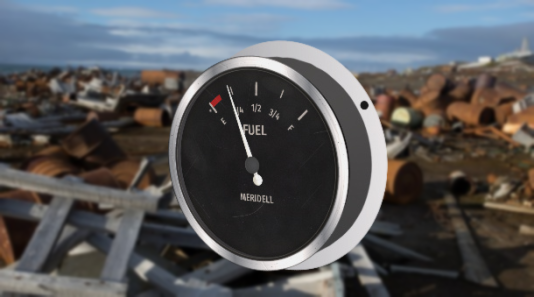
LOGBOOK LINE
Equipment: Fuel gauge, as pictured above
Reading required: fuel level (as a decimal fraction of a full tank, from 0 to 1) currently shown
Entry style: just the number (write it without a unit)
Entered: 0.25
